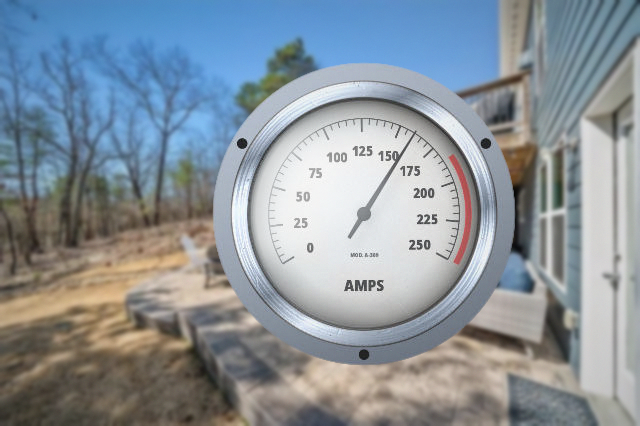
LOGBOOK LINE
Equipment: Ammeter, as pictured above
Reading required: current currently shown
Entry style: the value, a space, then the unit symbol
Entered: 160 A
